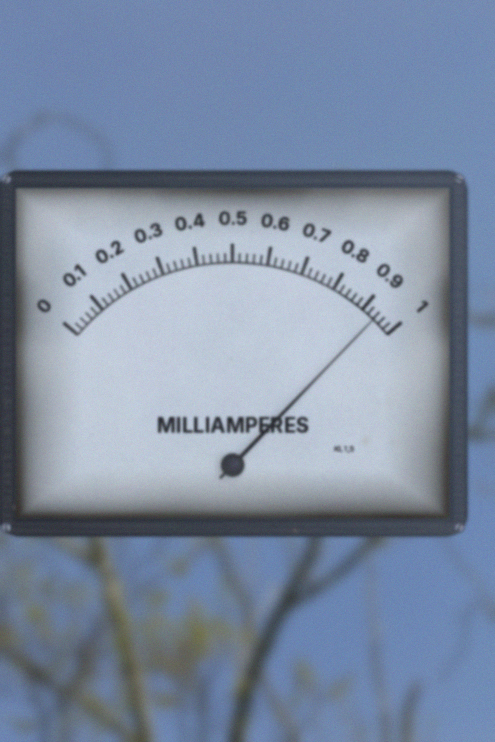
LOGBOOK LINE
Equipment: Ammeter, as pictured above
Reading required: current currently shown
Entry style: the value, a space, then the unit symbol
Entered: 0.94 mA
